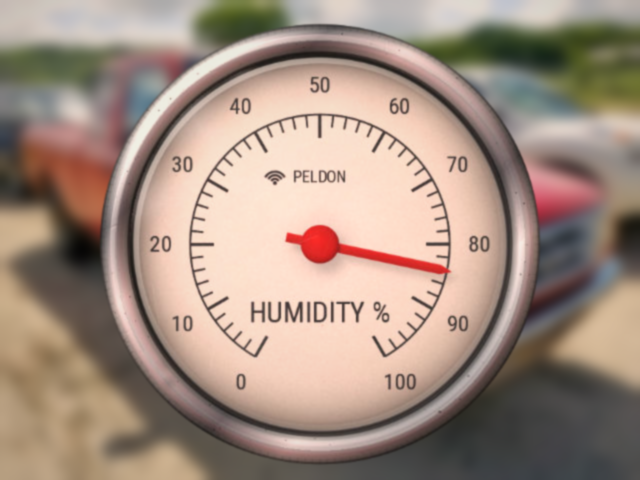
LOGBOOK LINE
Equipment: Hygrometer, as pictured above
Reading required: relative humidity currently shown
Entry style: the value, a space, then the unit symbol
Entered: 84 %
